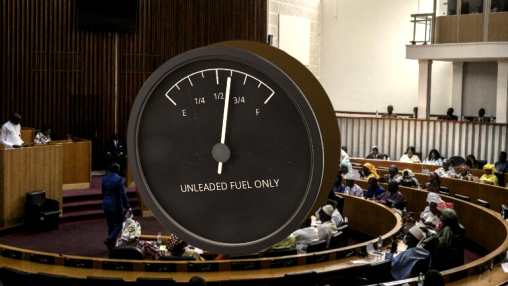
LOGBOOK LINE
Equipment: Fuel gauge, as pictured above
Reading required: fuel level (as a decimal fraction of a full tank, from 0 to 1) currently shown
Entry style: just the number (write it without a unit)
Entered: 0.625
